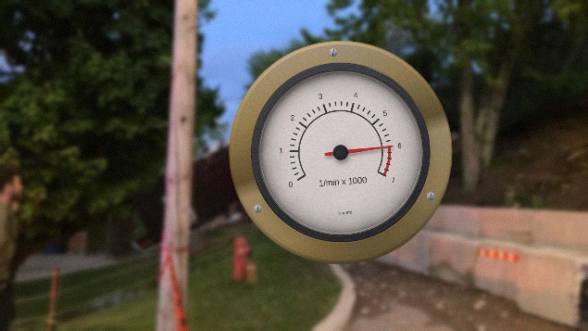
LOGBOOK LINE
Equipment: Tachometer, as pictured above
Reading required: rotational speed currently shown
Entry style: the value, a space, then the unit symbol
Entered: 6000 rpm
